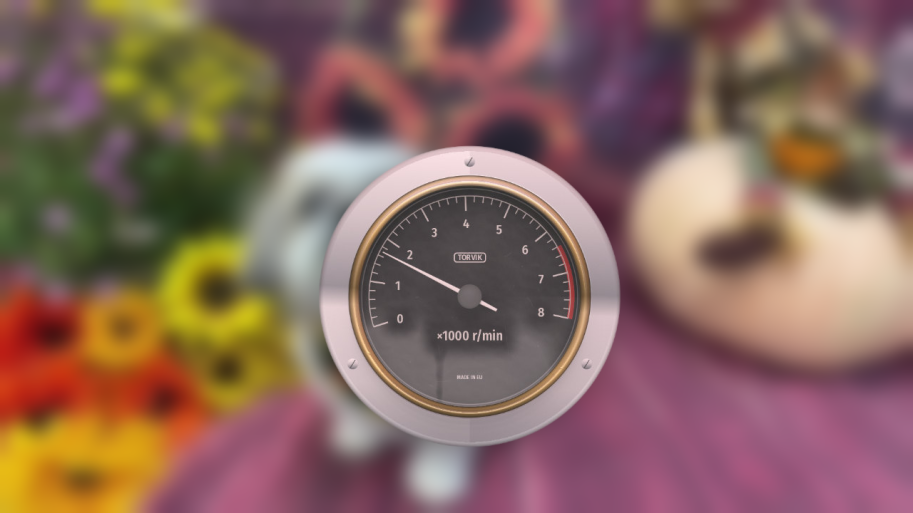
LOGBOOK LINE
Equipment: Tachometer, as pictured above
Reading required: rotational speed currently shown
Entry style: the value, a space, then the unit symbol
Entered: 1700 rpm
